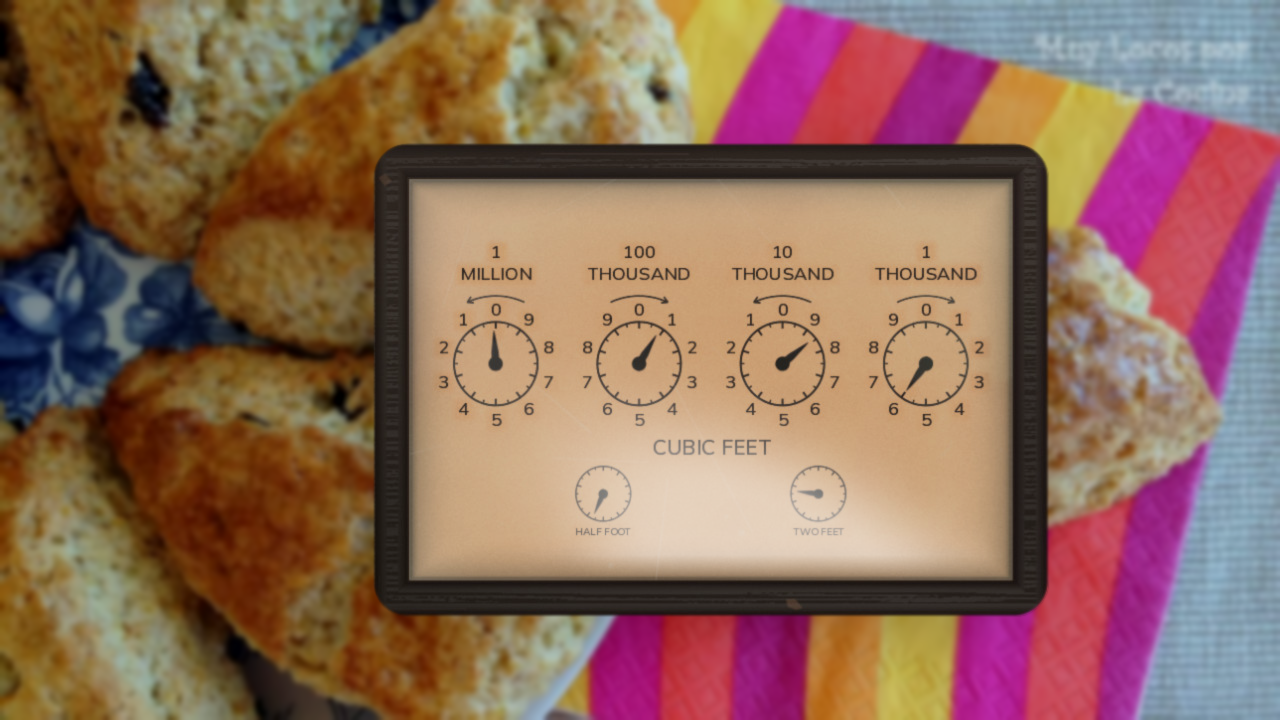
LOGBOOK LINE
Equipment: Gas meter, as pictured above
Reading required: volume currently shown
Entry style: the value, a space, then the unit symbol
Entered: 8600 ft³
